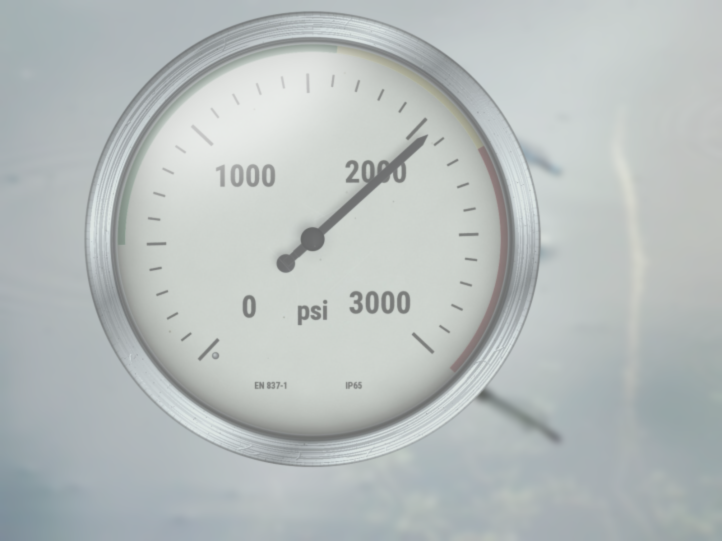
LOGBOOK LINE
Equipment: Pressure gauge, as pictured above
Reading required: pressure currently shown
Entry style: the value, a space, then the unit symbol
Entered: 2050 psi
